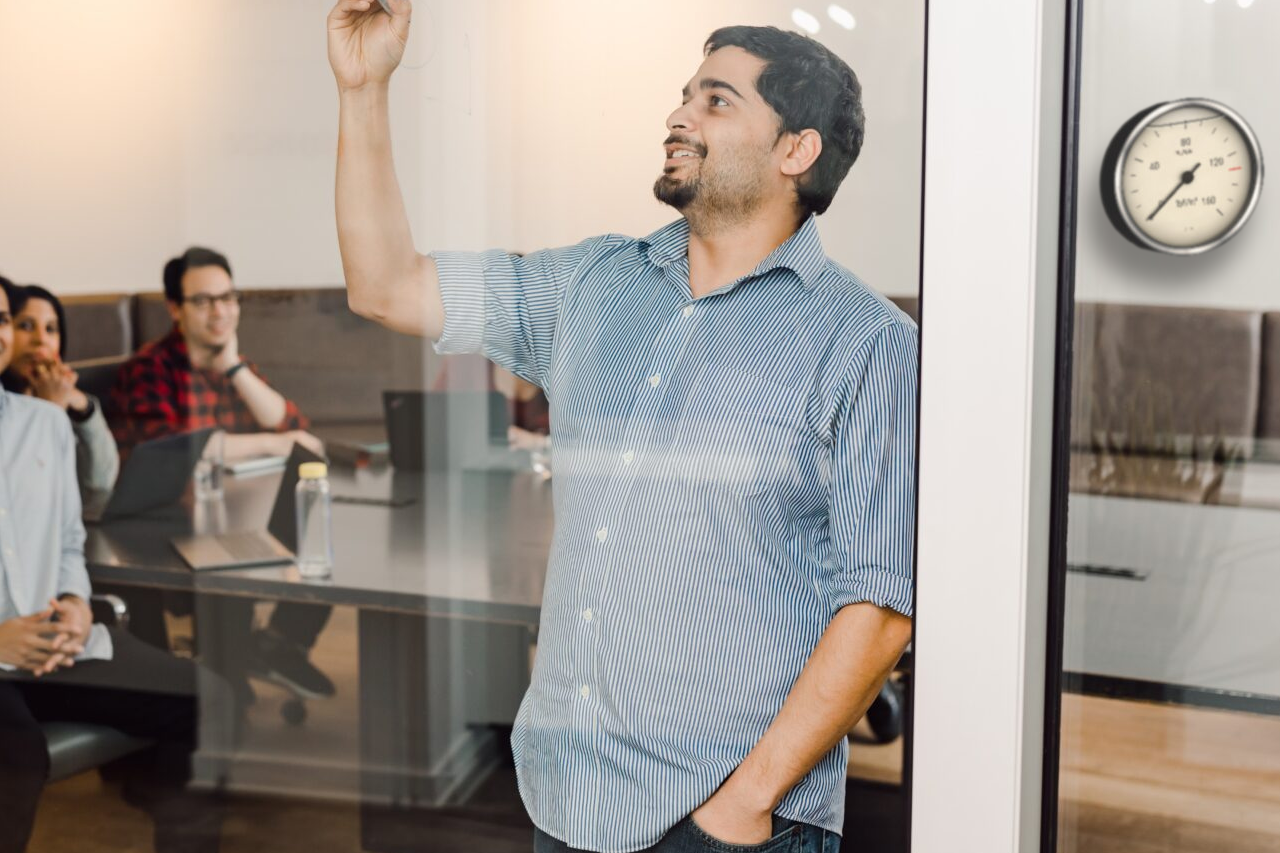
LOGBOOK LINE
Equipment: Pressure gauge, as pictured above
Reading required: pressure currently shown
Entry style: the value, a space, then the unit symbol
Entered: 0 psi
